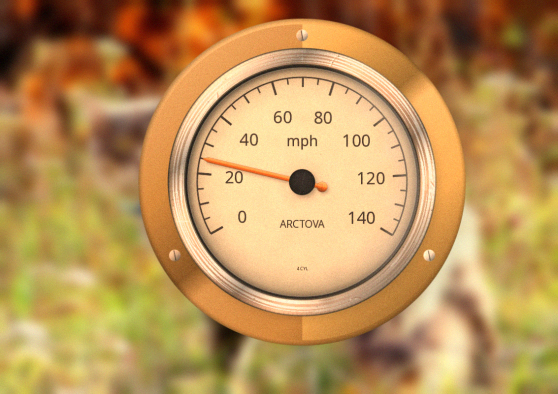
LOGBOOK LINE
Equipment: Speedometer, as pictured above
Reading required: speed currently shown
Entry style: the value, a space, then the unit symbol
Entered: 25 mph
